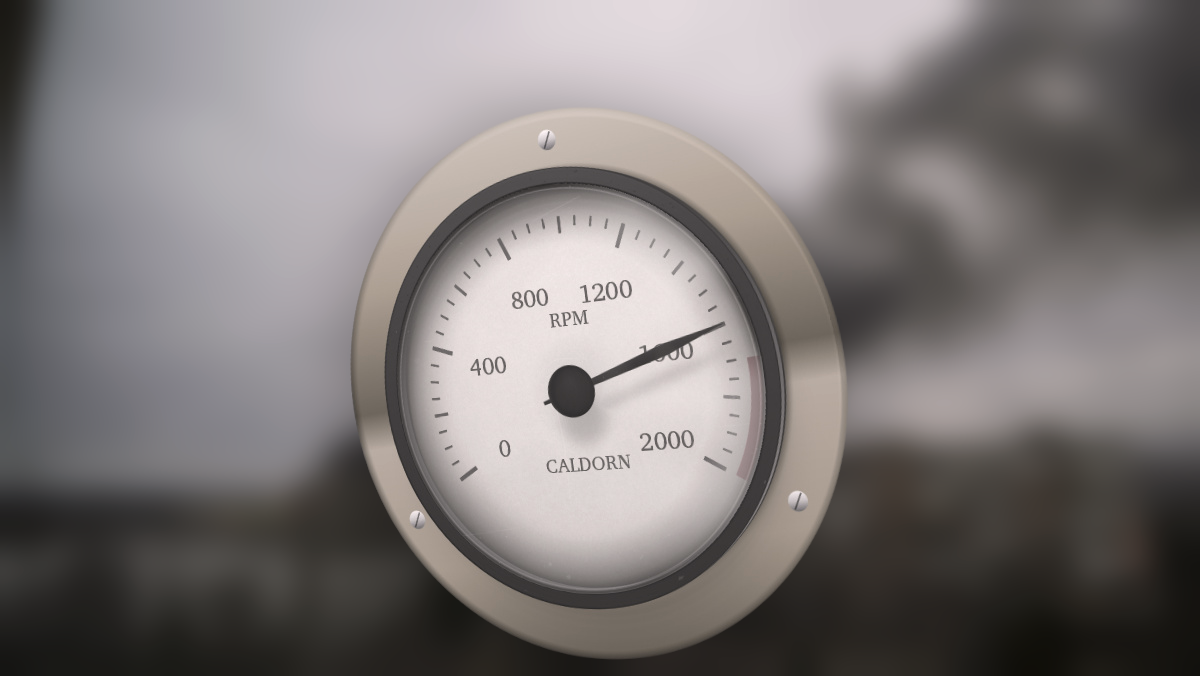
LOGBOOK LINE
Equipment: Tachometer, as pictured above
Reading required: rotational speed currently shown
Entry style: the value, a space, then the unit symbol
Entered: 1600 rpm
